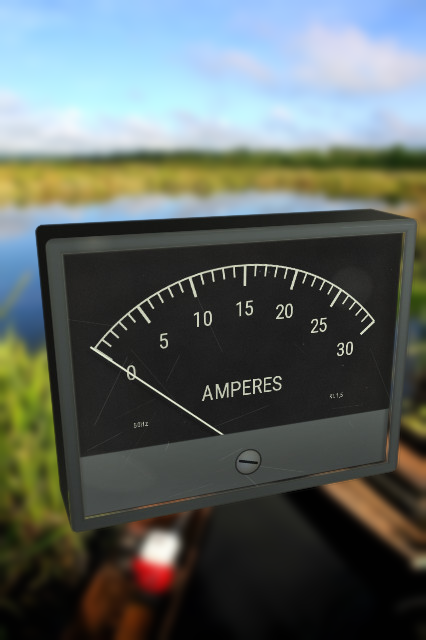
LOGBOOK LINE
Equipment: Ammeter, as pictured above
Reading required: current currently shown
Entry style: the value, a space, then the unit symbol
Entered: 0 A
